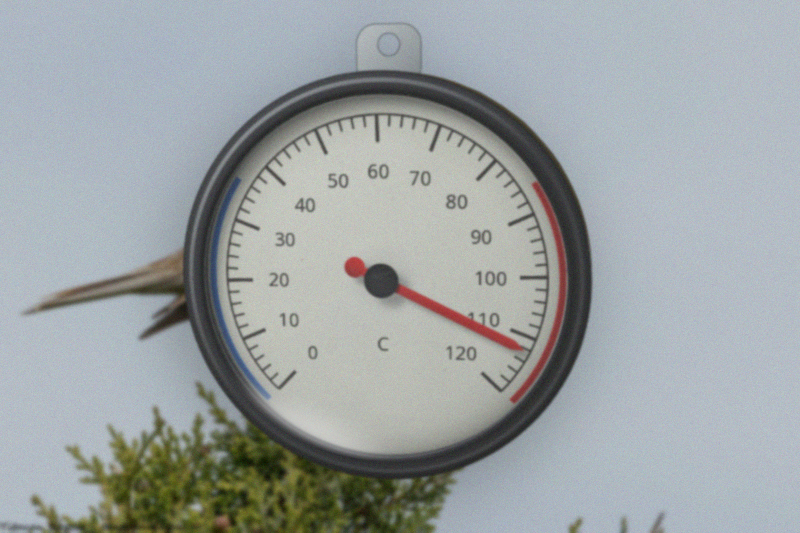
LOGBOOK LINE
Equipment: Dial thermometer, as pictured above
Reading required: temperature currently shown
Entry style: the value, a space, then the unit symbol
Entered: 112 °C
